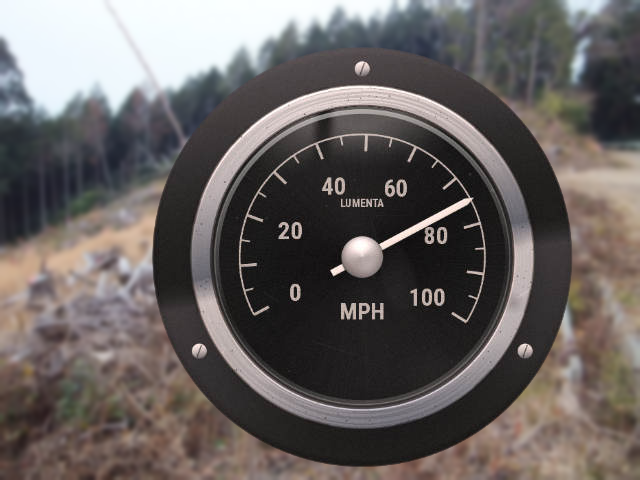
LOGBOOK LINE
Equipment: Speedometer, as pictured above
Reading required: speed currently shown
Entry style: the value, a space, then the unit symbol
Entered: 75 mph
